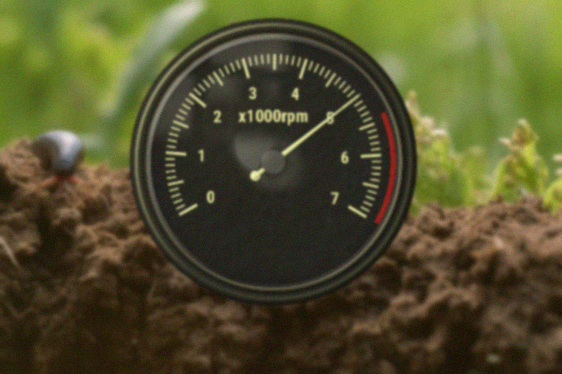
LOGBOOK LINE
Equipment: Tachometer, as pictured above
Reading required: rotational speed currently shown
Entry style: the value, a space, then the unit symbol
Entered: 5000 rpm
